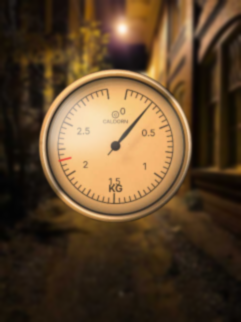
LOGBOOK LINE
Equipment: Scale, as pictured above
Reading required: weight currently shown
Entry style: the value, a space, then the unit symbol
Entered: 0.25 kg
